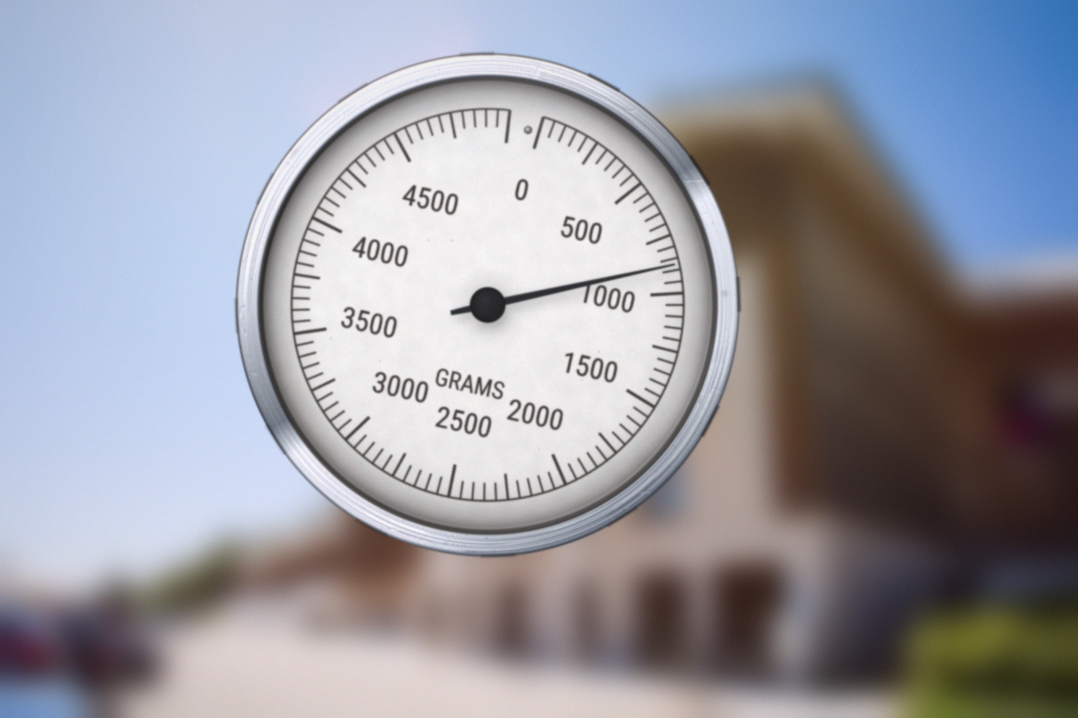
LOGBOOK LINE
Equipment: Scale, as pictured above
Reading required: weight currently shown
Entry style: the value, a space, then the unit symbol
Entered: 875 g
